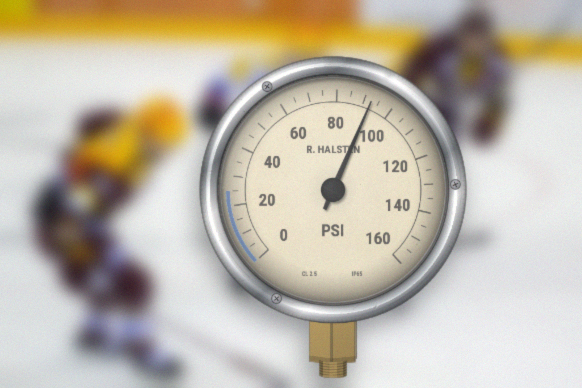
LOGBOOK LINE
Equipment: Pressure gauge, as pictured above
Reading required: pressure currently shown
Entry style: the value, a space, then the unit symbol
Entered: 92.5 psi
